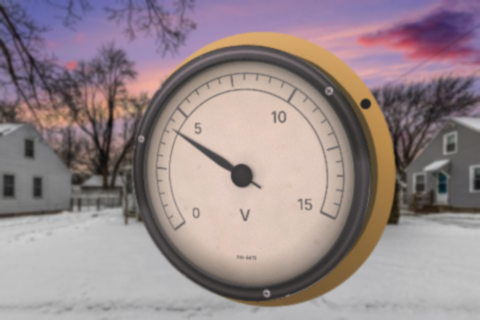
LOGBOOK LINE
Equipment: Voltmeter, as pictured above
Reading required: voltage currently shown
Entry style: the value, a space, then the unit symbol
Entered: 4.25 V
